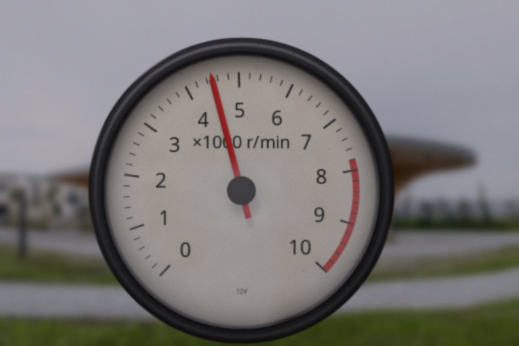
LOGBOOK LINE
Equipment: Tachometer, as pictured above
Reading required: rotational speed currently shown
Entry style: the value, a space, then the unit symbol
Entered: 4500 rpm
